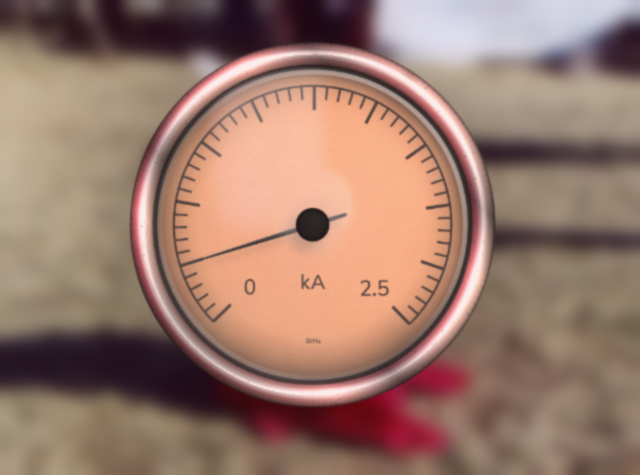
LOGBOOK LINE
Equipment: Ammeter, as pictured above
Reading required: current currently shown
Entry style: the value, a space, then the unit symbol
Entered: 0.25 kA
